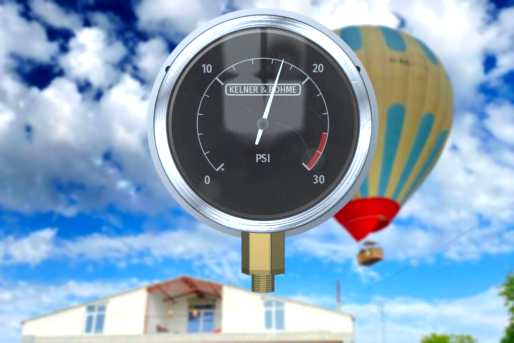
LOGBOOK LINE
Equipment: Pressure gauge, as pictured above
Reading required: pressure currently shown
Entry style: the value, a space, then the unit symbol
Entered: 17 psi
